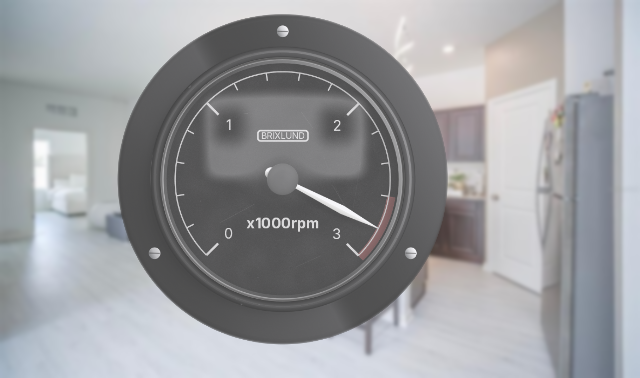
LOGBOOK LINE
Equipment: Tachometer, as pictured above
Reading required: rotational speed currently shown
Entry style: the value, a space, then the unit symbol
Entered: 2800 rpm
